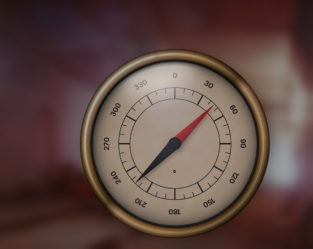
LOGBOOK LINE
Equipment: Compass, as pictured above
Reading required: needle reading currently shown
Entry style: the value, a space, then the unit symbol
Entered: 45 °
